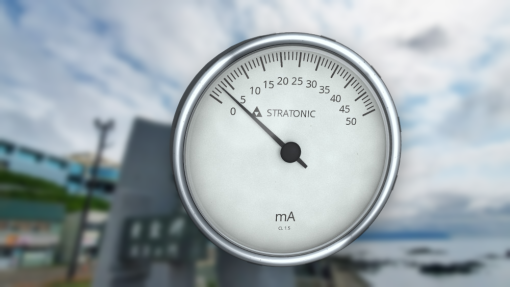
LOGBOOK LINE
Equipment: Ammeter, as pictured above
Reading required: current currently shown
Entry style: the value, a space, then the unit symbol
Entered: 3 mA
